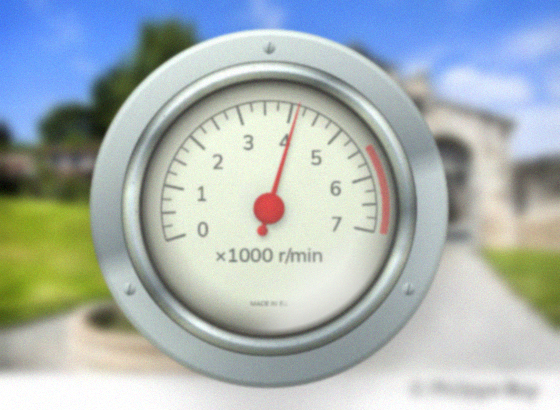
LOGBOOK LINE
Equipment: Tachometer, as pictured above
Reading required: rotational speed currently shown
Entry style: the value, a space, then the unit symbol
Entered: 4125 rpm
